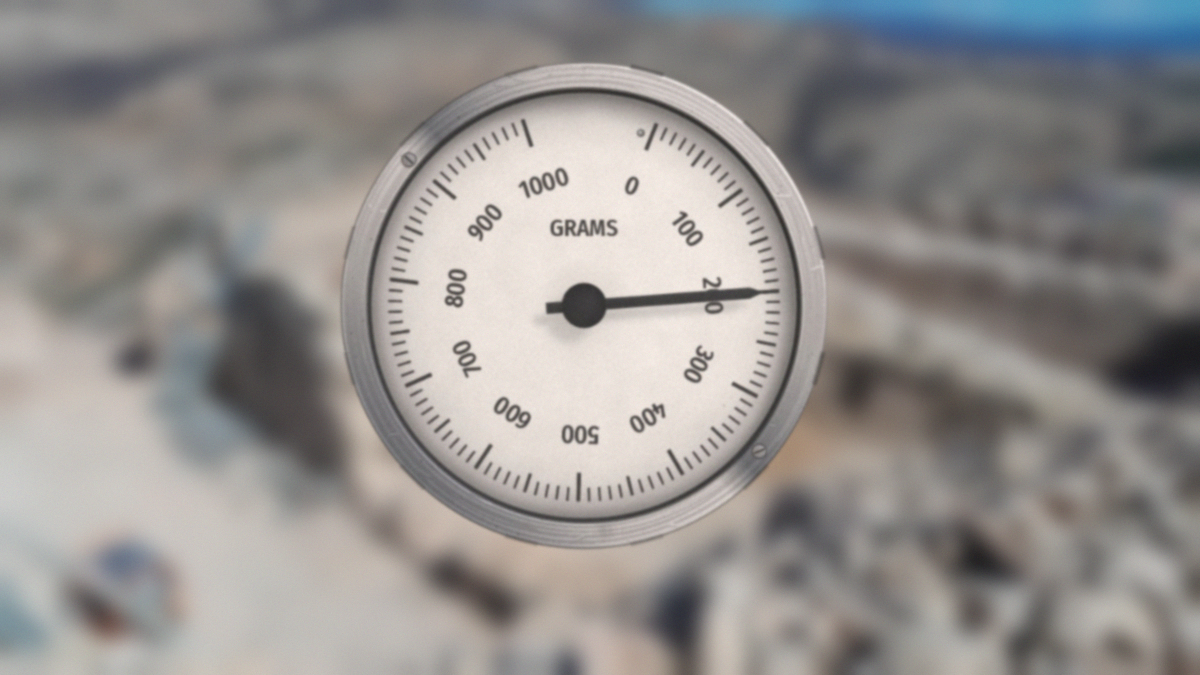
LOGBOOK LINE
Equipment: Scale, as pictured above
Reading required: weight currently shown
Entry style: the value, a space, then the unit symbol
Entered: 200 g
